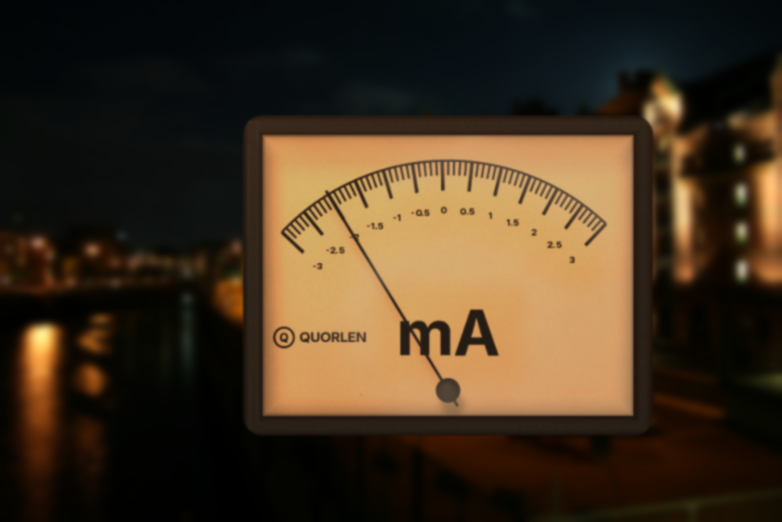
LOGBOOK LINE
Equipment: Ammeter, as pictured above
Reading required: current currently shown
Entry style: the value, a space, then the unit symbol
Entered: -2 mA
